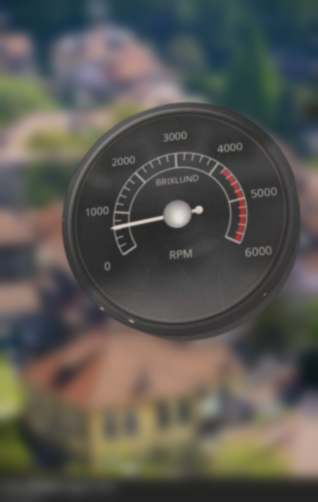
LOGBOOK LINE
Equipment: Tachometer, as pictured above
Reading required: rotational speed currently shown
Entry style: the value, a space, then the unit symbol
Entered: 600 rpm
